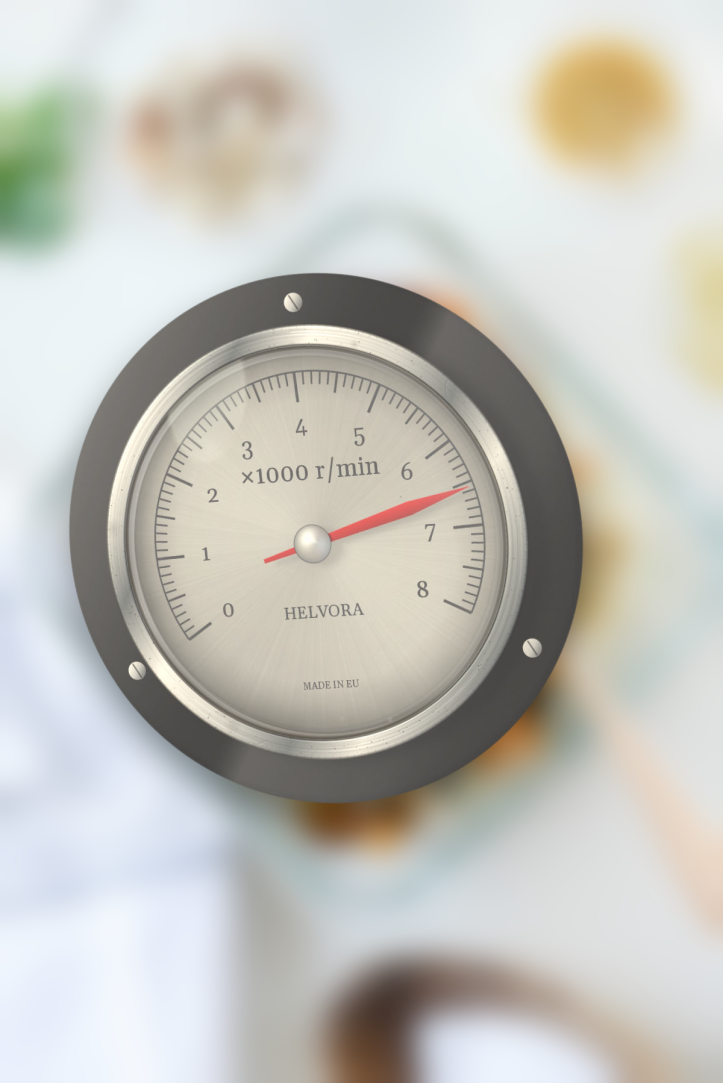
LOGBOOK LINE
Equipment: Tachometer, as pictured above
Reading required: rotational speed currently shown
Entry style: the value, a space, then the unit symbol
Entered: 6550 rpm
